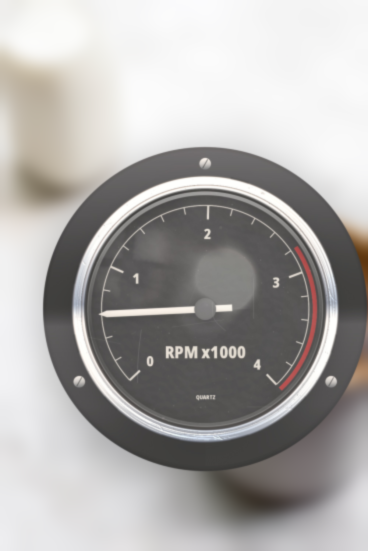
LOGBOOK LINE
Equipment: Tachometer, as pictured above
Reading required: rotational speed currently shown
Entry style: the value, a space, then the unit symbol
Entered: 600 rpm
